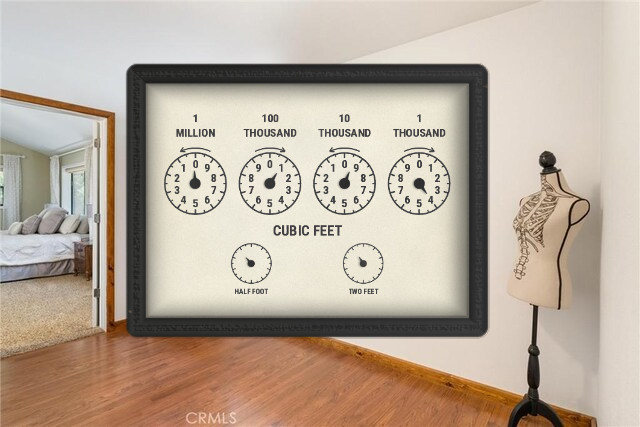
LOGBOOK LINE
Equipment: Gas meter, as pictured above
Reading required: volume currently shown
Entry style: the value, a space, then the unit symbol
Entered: 9400 ft³
